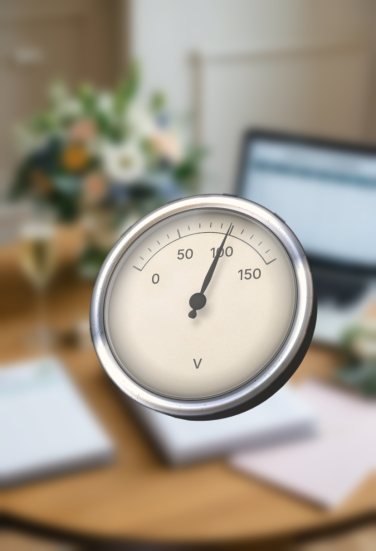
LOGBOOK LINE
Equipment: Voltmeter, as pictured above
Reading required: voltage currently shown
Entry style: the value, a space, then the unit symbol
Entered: 100 V
